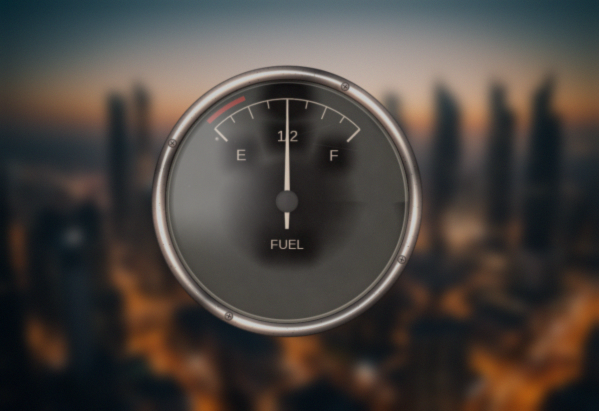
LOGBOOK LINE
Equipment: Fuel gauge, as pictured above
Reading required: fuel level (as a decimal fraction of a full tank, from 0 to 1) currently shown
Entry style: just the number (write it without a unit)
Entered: 0.5
